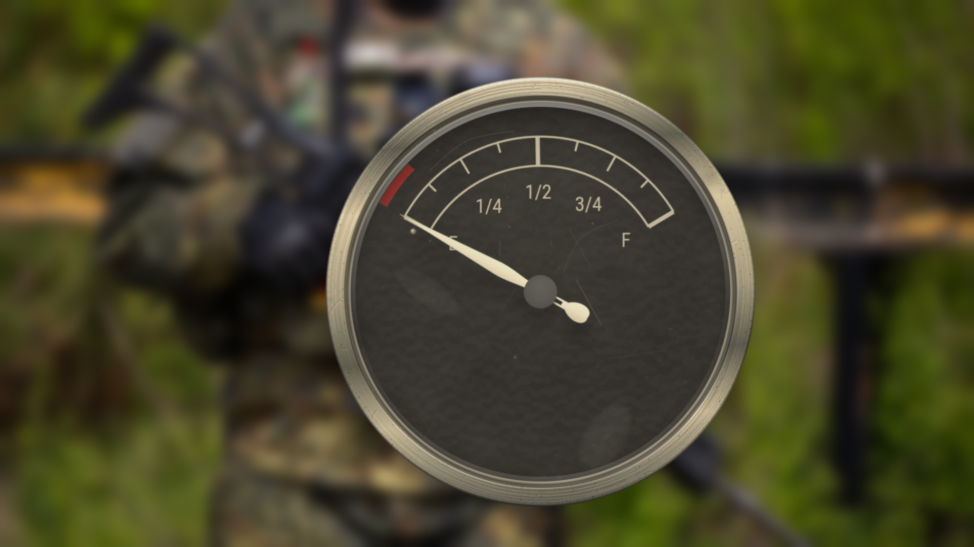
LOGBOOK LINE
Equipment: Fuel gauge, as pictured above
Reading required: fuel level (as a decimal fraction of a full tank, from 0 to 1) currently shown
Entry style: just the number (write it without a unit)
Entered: 0
